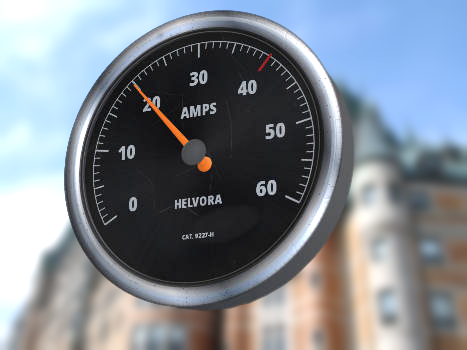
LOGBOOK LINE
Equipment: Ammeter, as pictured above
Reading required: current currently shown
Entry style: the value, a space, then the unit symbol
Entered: 20 A
